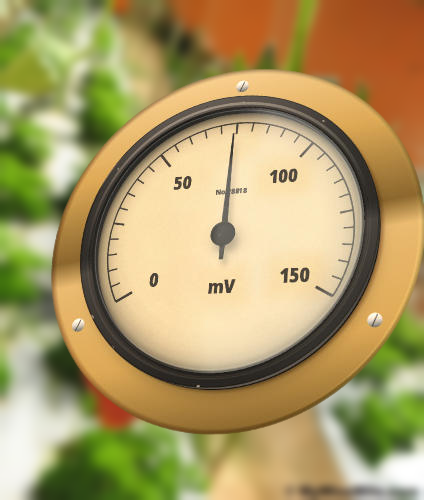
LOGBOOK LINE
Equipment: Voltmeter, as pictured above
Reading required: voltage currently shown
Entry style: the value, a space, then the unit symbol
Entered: 75 mV
